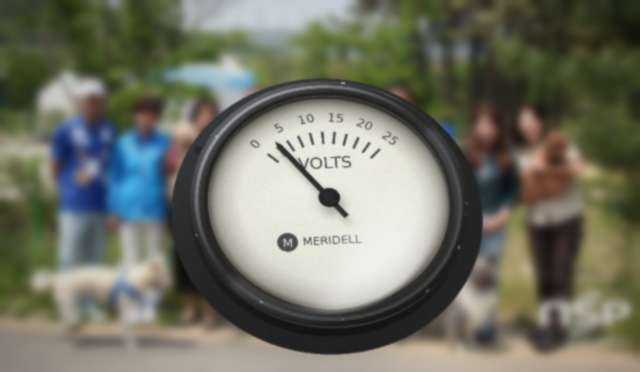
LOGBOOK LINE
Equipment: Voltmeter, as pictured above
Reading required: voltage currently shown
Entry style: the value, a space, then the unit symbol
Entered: 2.5 V
